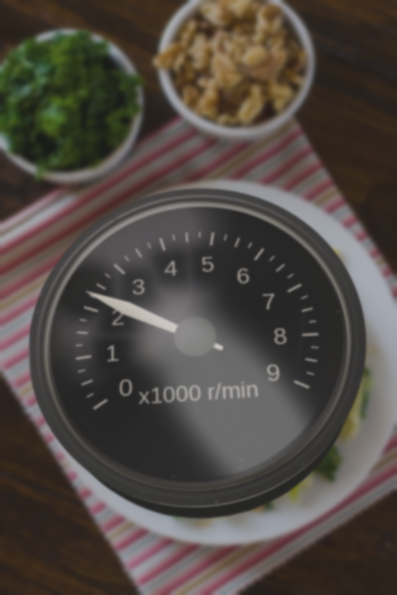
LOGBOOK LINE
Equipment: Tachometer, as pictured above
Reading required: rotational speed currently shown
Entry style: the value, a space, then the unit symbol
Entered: 2250 rpm
